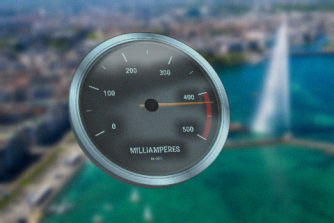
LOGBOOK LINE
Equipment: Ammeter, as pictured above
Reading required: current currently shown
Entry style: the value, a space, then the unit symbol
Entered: 425 mA
